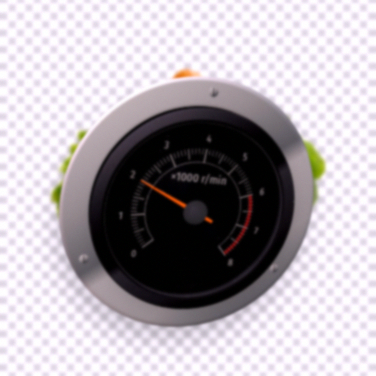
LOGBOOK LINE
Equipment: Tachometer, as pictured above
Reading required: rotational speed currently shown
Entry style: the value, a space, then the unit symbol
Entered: 2000 rpm
